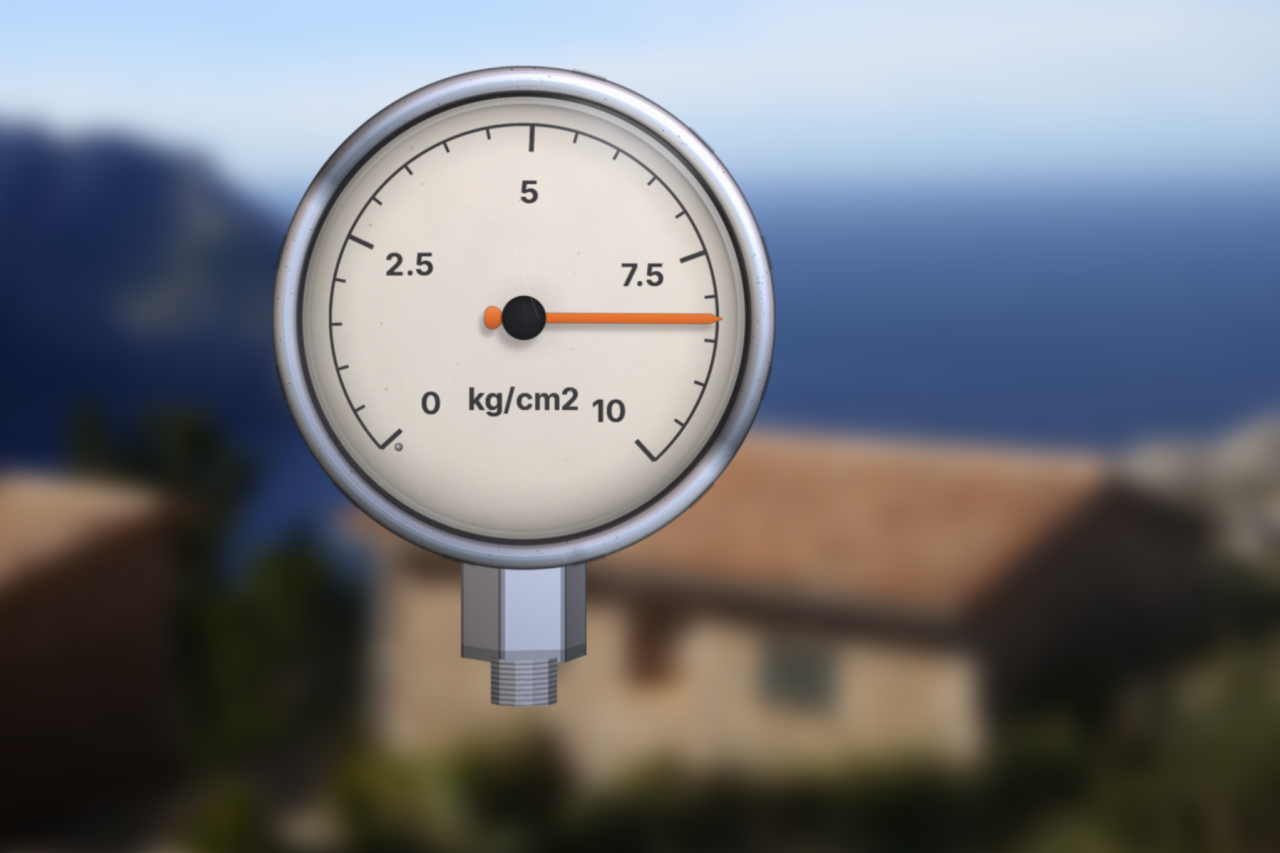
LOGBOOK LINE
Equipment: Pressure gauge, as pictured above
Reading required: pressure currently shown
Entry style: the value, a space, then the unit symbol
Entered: 8.25 kg/cm²
